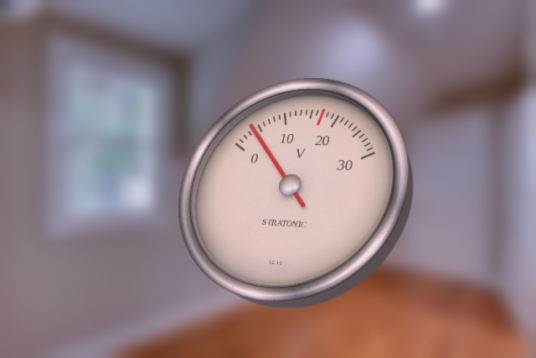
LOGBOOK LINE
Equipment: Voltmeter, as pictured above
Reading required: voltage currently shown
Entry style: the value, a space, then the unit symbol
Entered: 4 V
